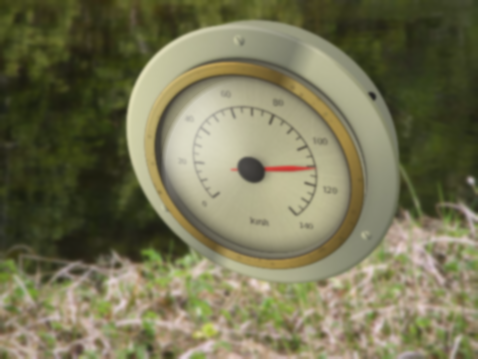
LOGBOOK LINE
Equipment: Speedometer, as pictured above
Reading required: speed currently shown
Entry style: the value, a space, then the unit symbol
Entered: 110 km/h
